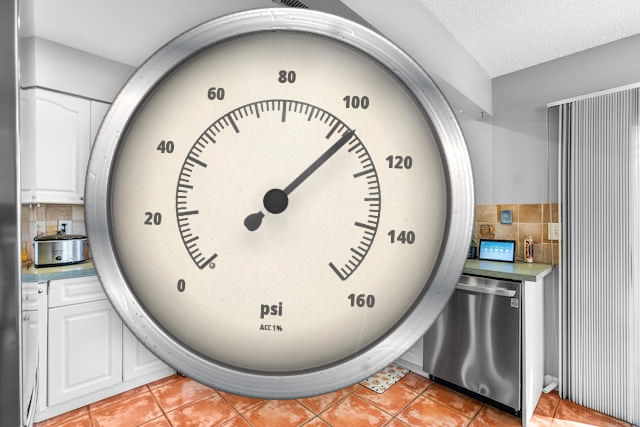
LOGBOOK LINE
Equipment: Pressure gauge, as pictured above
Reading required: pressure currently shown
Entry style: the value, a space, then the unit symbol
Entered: 106 psi
